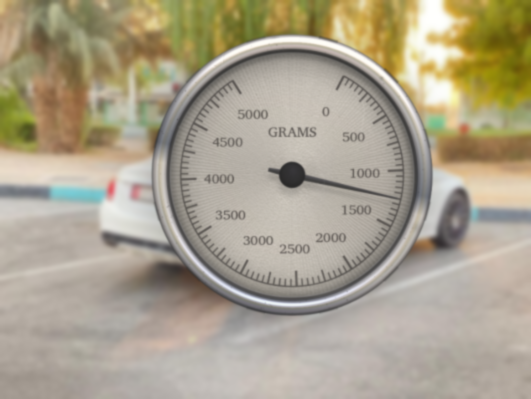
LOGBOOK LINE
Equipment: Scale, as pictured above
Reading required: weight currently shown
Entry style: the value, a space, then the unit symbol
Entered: 1250 g
